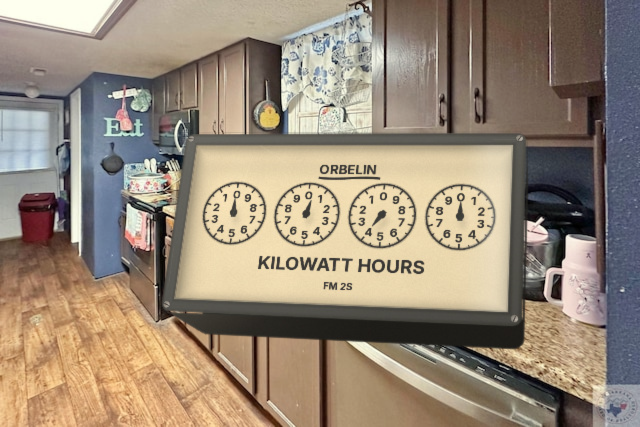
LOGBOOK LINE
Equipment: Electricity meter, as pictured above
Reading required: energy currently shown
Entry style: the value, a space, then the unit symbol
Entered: 40 kWh
